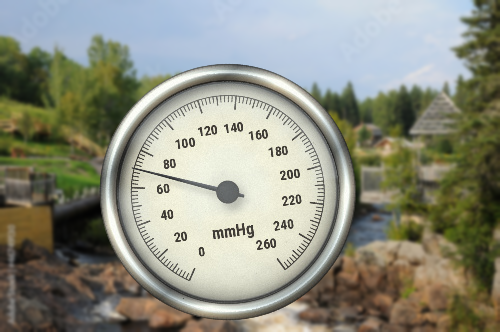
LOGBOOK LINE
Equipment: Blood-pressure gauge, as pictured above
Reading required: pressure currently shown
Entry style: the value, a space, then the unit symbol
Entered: 70 mmHg
